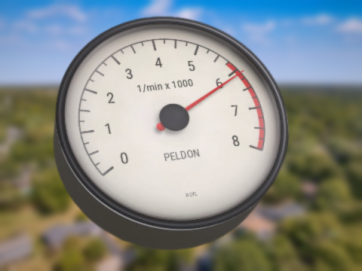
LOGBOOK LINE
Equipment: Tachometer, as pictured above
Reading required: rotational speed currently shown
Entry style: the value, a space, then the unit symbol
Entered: 6125 rpm
